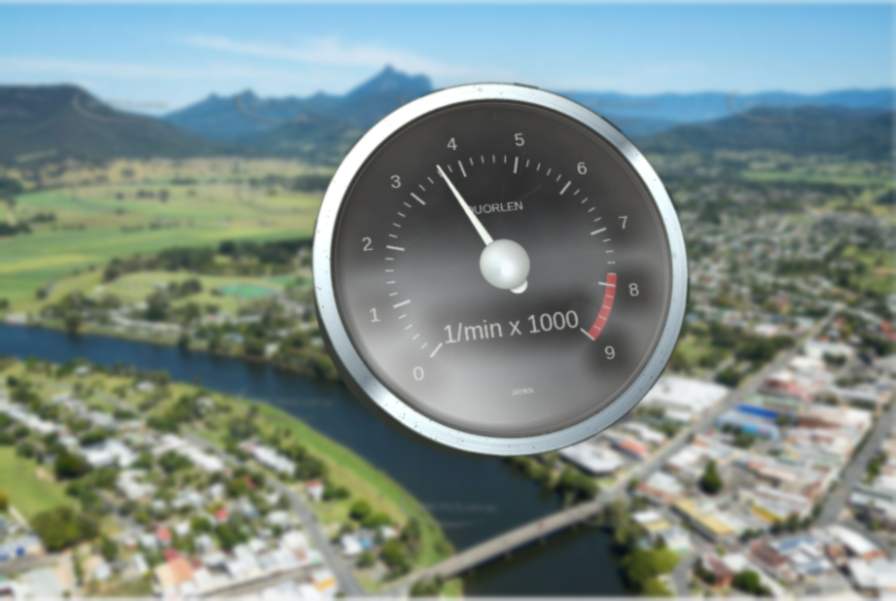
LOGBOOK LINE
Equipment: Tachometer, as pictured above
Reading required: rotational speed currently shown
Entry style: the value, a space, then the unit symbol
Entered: 3600 rpm
